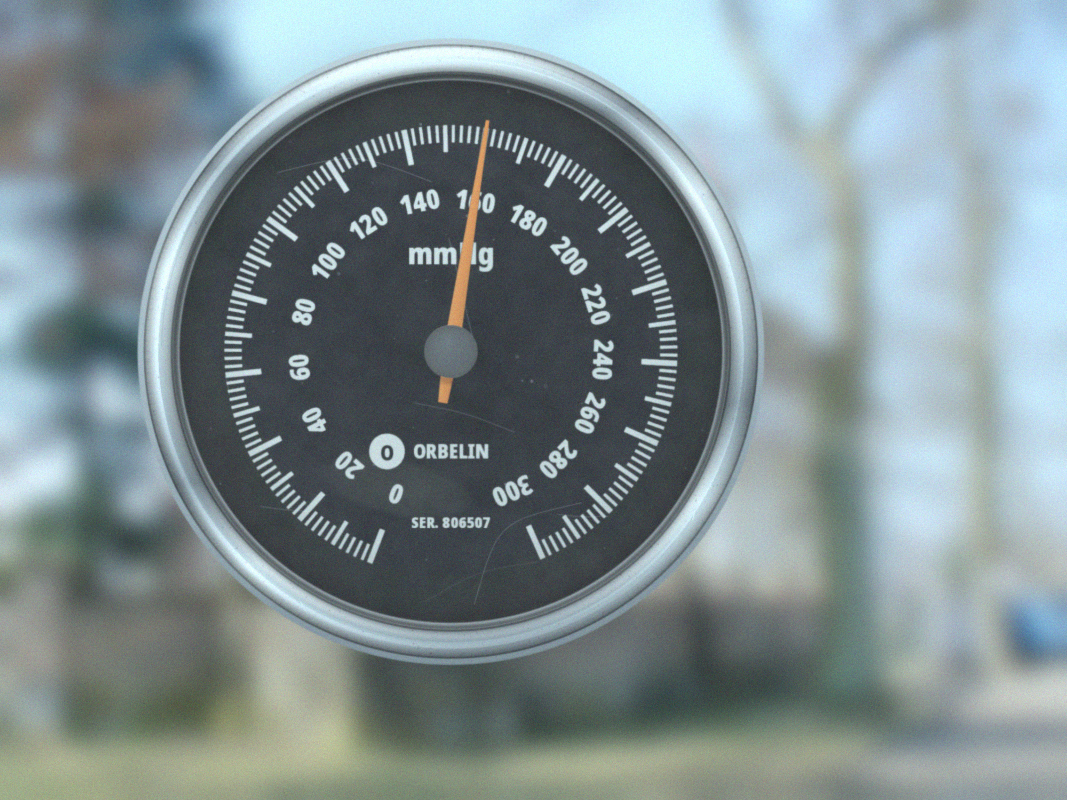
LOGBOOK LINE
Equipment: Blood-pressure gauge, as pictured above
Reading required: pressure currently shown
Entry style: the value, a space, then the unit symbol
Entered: 160 mmHg
